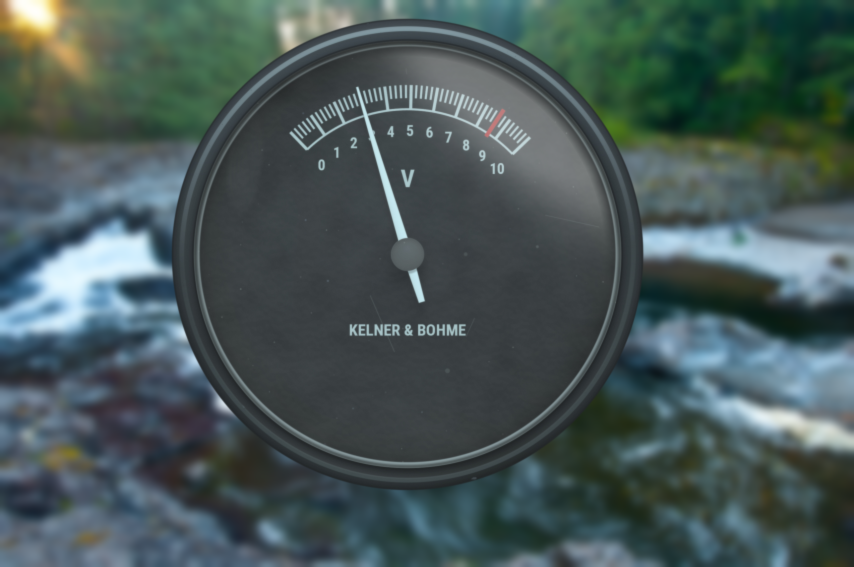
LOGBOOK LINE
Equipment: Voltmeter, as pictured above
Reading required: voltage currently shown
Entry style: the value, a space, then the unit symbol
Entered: 3 V
